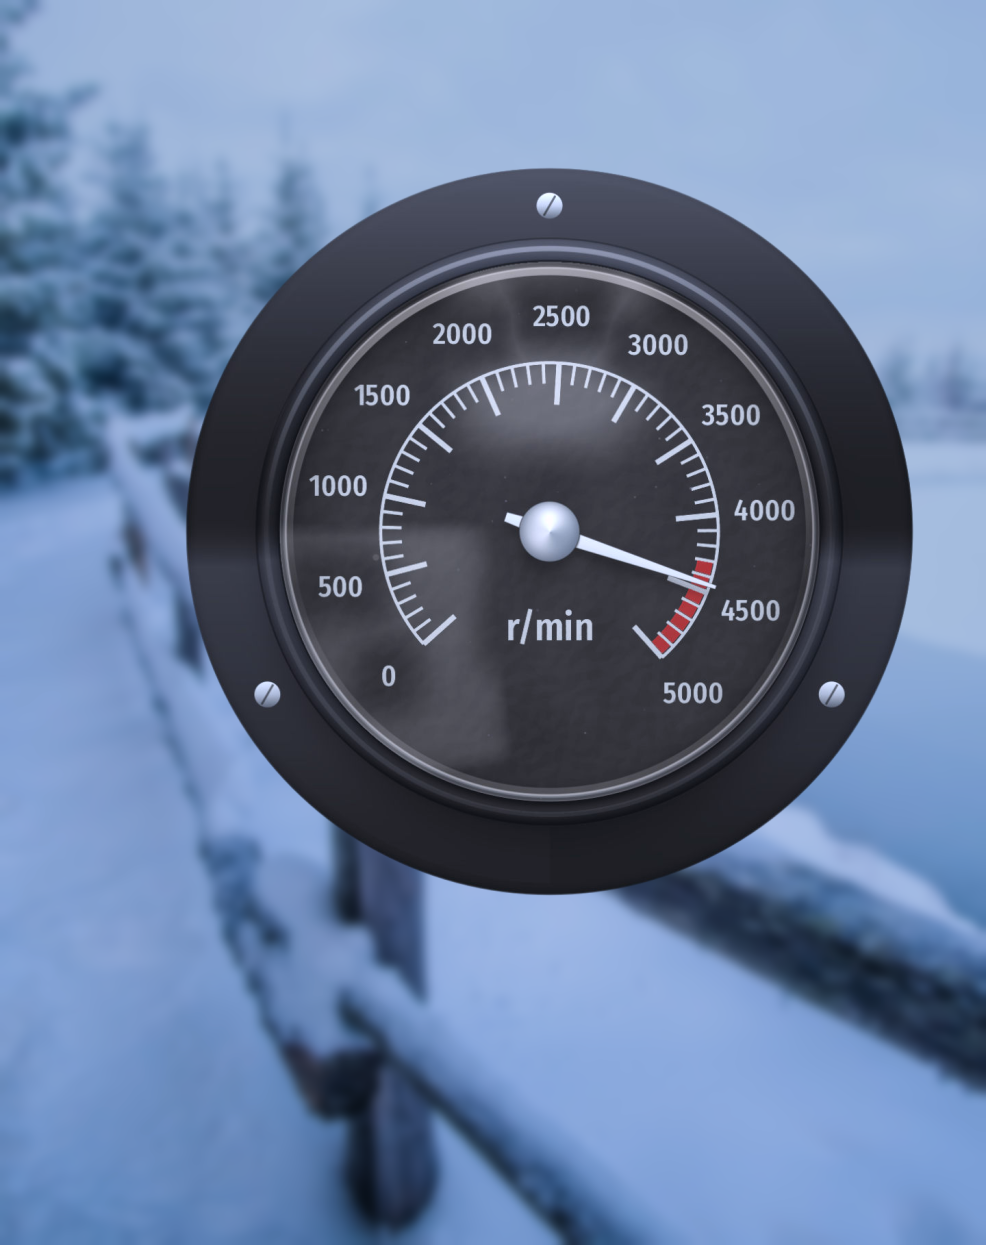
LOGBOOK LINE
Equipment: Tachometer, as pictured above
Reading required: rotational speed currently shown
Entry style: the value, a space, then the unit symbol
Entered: 4450 rpm
